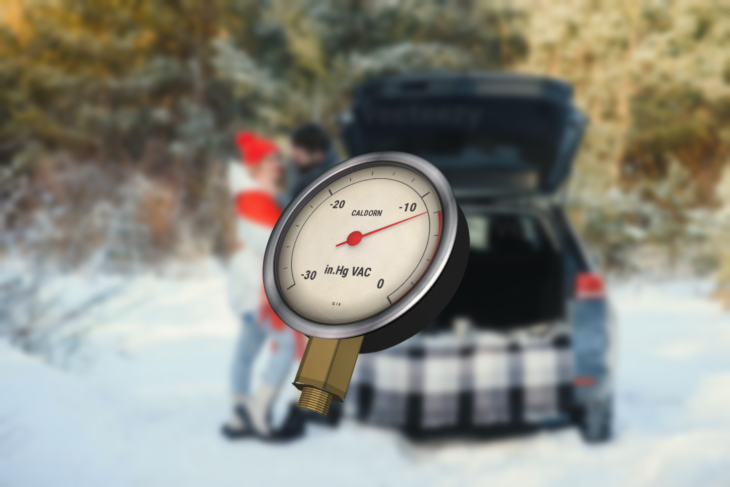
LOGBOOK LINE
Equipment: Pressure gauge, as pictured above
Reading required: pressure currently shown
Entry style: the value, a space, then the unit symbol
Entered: -8 inHg
